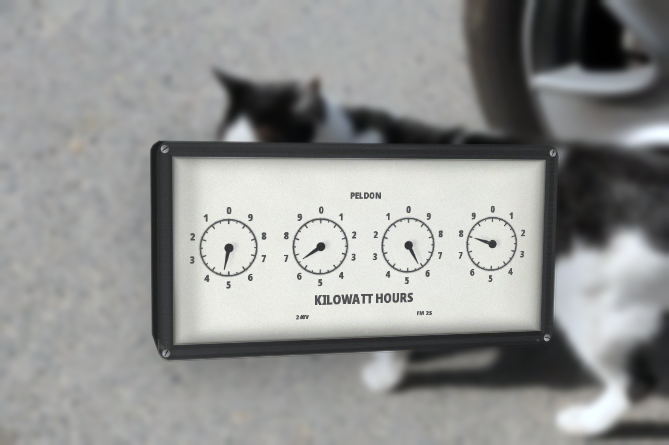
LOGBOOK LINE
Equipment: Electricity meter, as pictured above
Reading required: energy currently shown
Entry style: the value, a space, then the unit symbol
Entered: 4658 kWh
